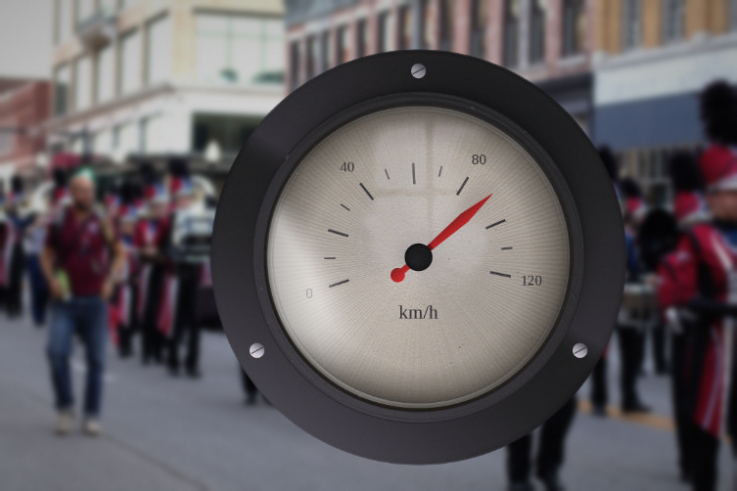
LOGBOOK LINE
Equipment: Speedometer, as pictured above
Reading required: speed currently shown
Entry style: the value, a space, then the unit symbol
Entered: 90 km/h
